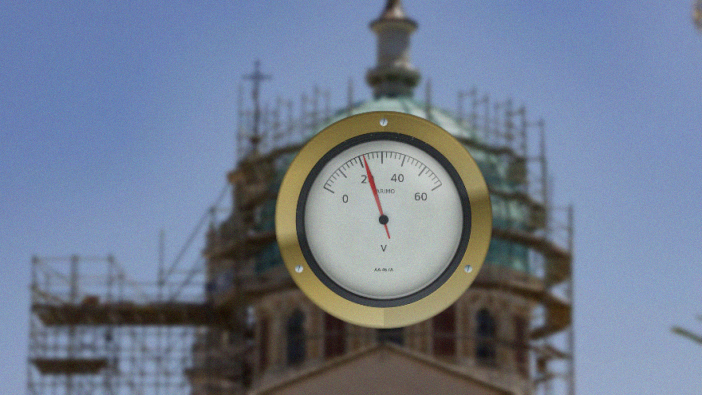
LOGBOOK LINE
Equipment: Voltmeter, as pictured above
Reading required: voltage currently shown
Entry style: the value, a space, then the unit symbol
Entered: 22 V
